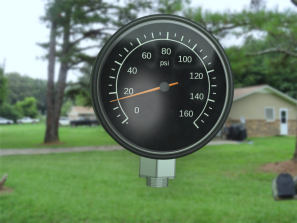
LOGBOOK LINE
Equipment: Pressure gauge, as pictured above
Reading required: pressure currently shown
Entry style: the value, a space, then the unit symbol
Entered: 15 psi
